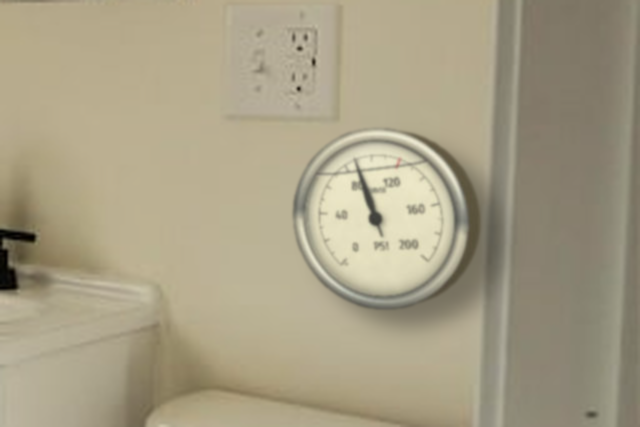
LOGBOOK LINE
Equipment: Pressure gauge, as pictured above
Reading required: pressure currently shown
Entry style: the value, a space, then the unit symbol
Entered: 90 psi
